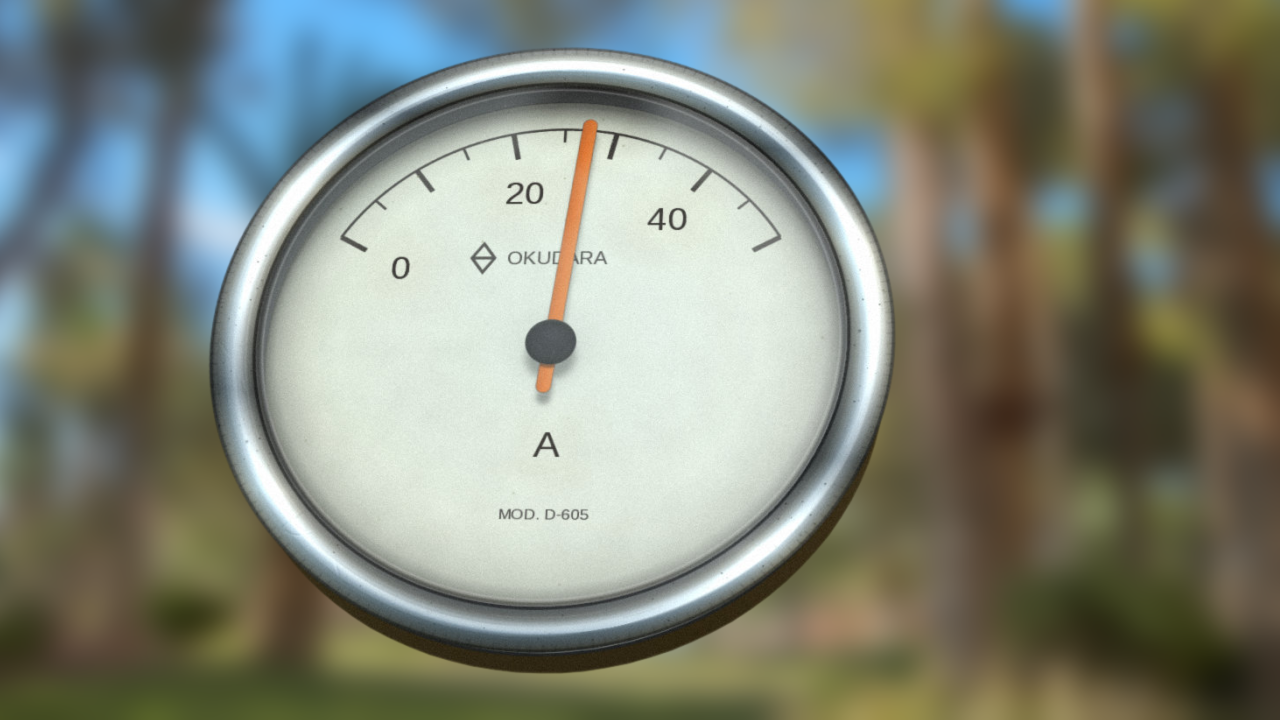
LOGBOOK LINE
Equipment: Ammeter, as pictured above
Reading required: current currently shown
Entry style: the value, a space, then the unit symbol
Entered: 27.5 A
